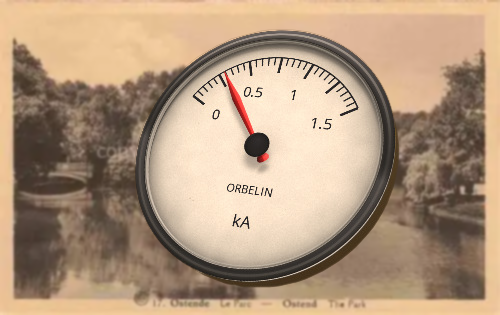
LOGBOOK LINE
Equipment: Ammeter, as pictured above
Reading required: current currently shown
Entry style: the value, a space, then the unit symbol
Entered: 0.3 kA
